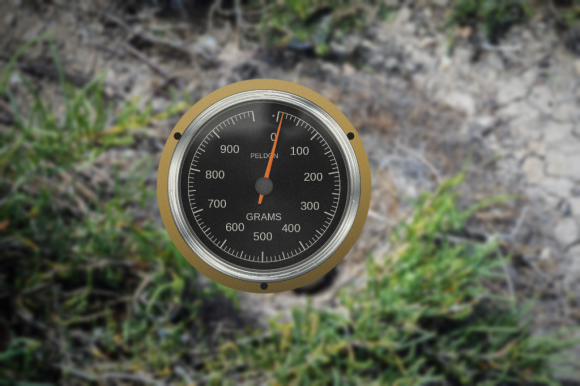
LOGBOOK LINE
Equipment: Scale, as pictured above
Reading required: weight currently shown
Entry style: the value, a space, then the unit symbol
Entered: 10 g
